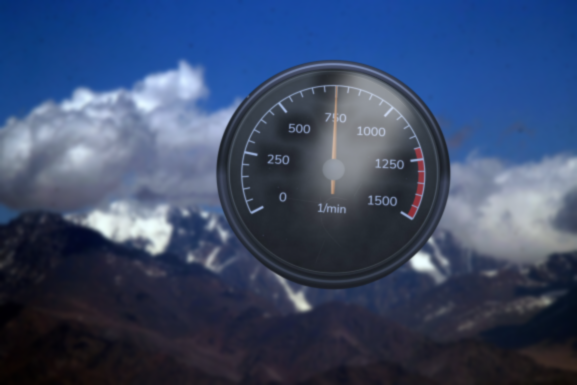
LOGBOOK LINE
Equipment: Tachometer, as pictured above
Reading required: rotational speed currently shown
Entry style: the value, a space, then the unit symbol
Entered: 750 rpm
